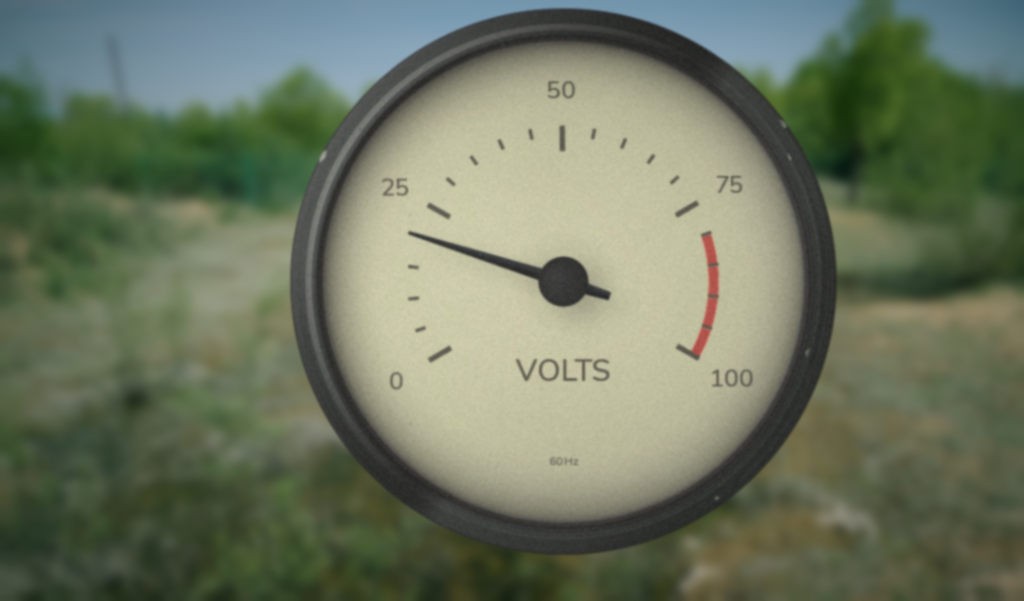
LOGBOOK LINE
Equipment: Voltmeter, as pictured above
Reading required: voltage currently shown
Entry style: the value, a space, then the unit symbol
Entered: 20 V
